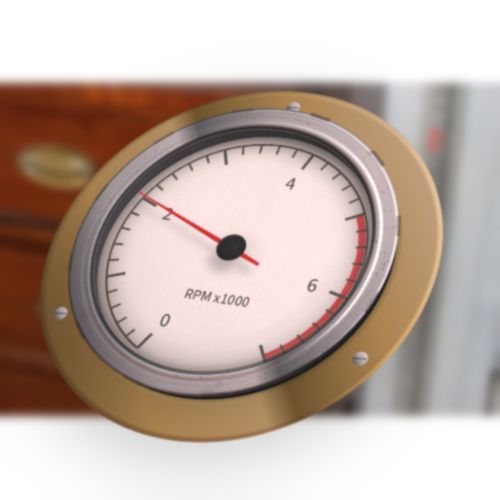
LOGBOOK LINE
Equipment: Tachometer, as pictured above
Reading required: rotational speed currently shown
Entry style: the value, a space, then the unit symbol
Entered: 2000 rpm
